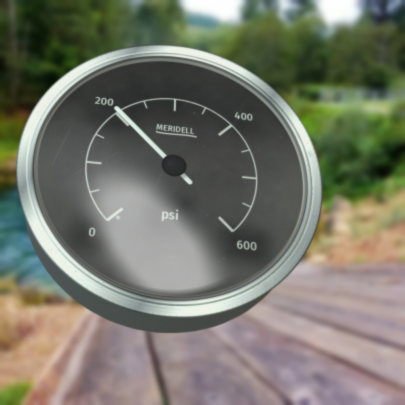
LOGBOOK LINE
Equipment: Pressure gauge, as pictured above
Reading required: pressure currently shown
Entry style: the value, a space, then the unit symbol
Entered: 200 psi
